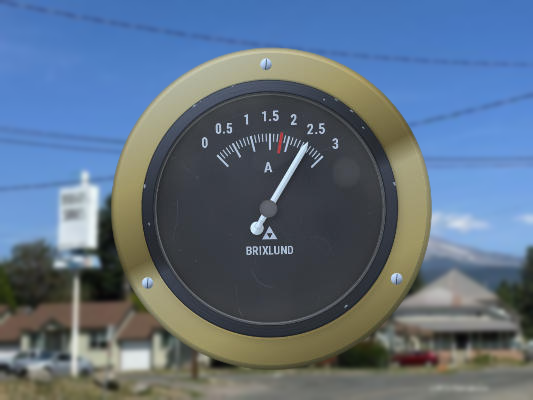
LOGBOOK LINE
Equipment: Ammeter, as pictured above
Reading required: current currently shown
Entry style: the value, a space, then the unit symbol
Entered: 2.5 A
